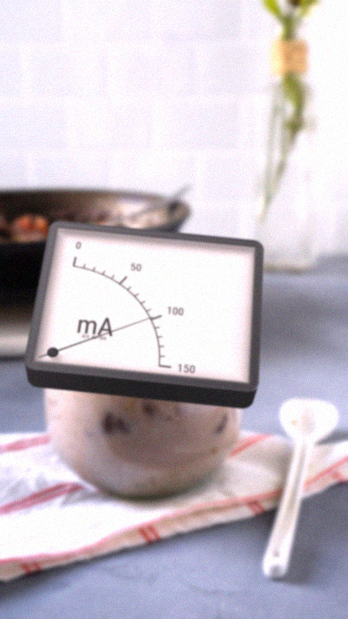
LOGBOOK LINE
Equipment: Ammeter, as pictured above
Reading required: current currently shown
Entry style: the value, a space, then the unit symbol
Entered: 100 mA
